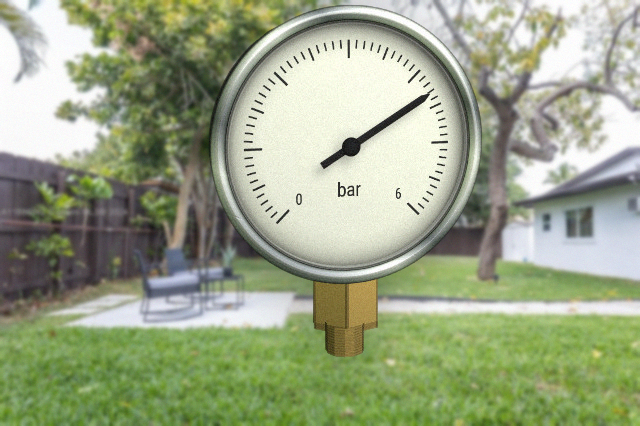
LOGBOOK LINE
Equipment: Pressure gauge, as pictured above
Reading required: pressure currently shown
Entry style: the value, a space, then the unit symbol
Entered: 4.3 bar
